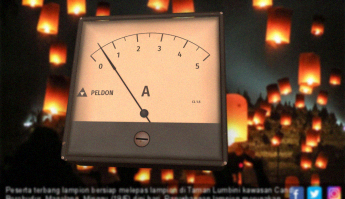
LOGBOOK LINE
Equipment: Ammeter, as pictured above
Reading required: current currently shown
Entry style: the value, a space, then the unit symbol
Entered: 0.5 A
